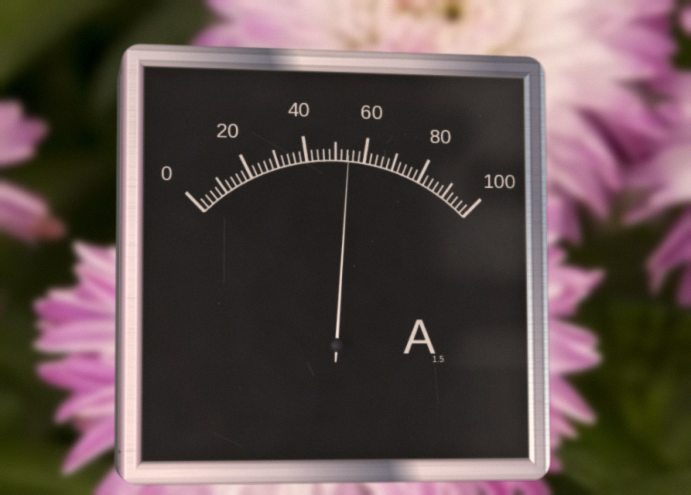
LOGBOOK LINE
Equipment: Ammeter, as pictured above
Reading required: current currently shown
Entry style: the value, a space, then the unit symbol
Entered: 54 A
